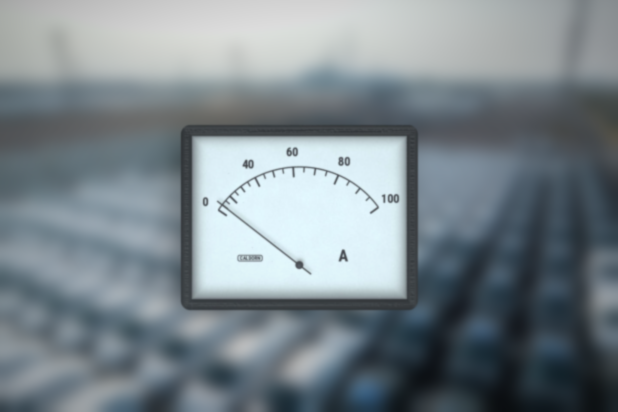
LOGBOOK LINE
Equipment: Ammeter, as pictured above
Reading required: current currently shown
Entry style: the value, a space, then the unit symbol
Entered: 10 A
